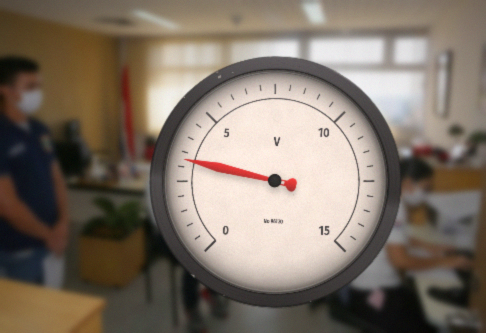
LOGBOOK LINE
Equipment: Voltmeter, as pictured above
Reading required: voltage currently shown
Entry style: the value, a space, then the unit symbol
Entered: 3.25 V
